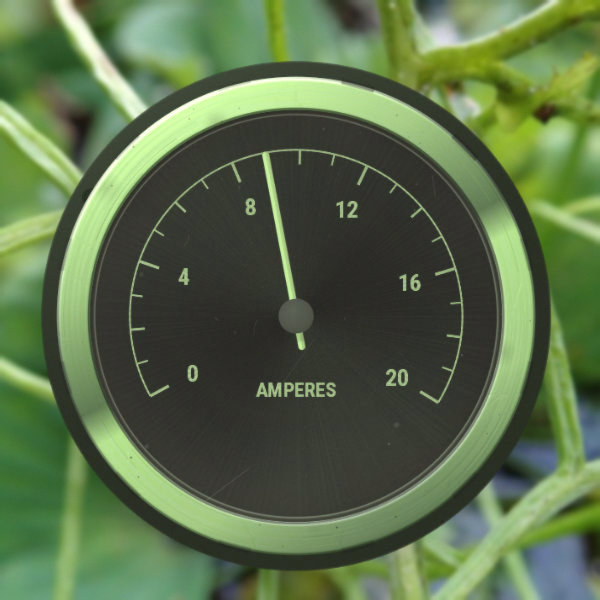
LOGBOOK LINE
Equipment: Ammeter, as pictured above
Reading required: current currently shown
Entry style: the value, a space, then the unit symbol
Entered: 9 A
